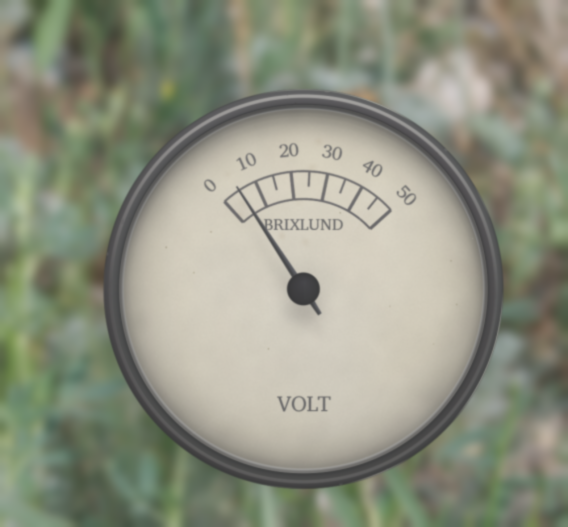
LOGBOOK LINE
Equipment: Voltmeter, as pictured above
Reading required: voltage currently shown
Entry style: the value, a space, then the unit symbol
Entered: 5 V
